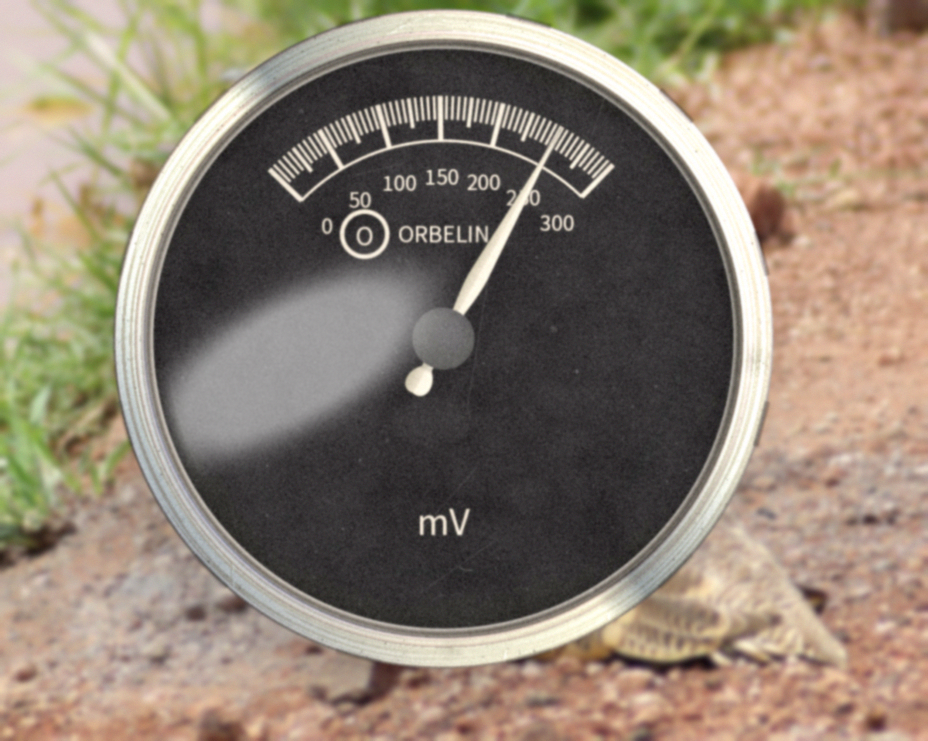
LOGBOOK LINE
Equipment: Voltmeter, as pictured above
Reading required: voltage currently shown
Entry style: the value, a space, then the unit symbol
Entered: 250 mV
